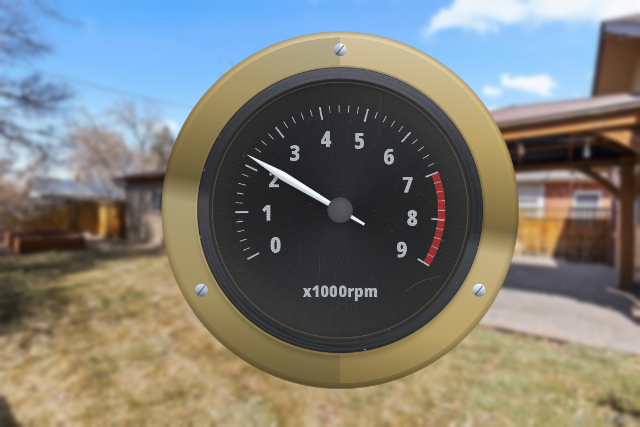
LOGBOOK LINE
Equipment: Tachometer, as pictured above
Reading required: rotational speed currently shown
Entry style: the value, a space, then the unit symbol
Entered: 2200 rpm
